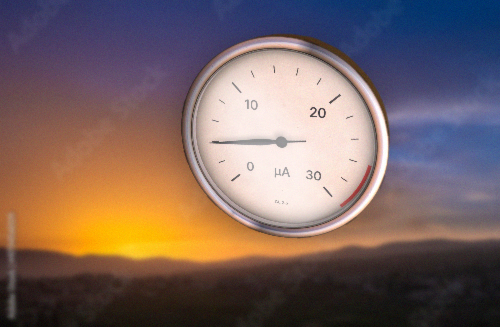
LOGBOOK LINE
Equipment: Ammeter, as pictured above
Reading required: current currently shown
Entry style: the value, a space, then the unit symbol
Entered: 4 µA
